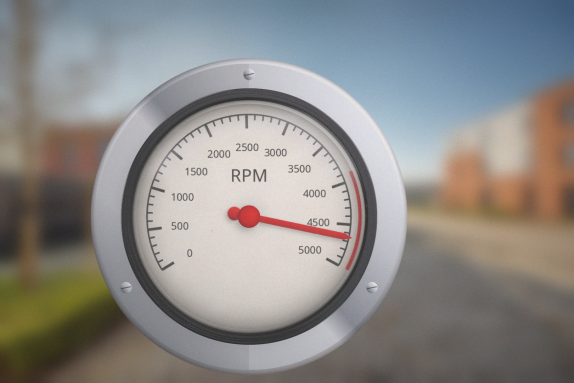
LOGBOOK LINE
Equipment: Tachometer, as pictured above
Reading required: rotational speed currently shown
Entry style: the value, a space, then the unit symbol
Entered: 4650 rpm
